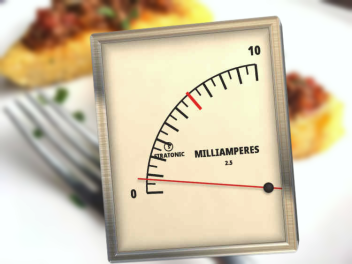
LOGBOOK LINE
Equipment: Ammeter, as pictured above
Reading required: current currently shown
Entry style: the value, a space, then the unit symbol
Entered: 0.75 mA
